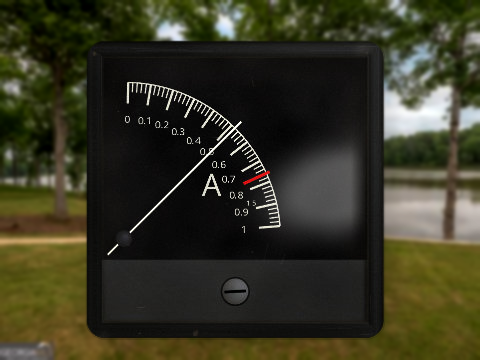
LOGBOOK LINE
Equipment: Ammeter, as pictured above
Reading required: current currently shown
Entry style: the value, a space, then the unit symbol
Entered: 0.52 A
